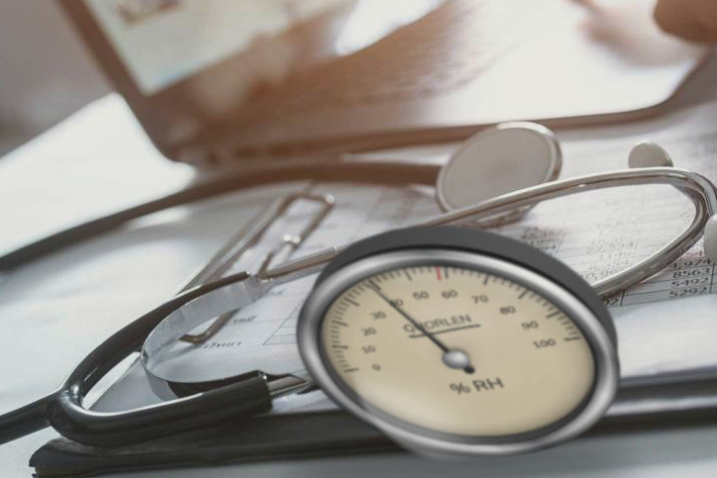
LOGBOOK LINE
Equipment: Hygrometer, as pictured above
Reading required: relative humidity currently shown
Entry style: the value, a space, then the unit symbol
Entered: 40 %
